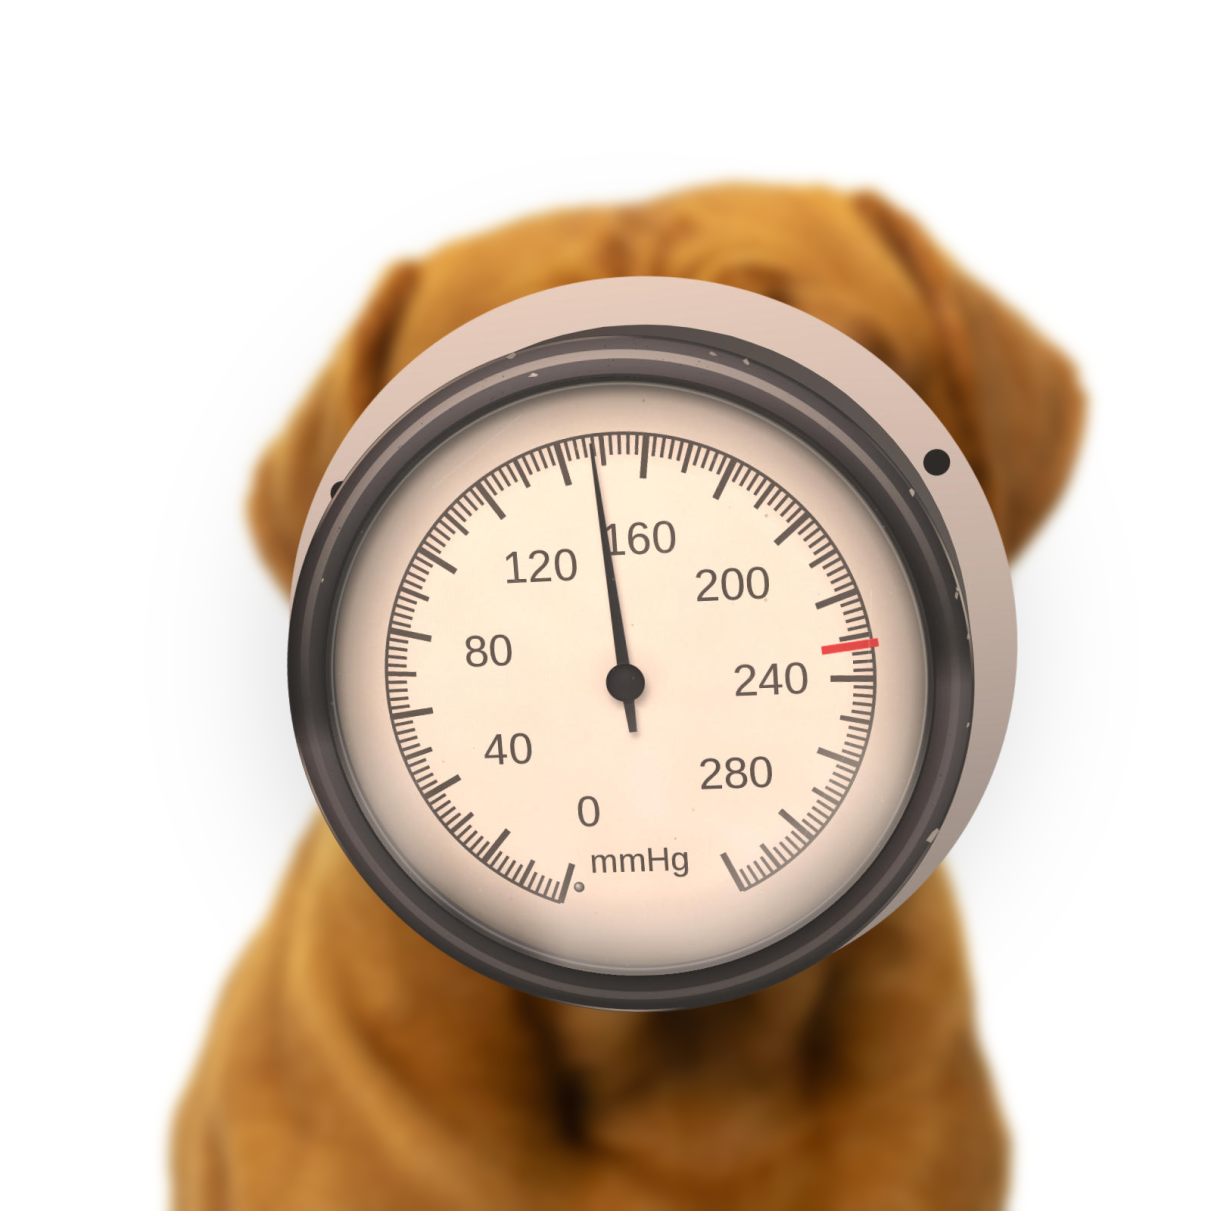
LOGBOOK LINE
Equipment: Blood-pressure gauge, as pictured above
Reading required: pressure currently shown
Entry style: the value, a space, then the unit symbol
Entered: 148 mmHg
